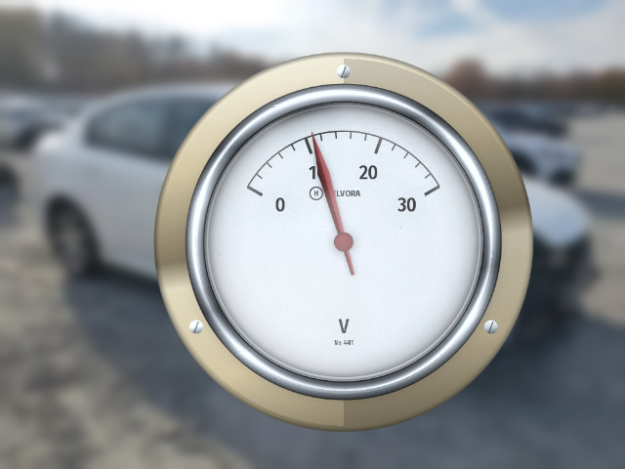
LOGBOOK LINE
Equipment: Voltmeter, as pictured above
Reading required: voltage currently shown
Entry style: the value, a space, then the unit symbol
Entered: 11 V
